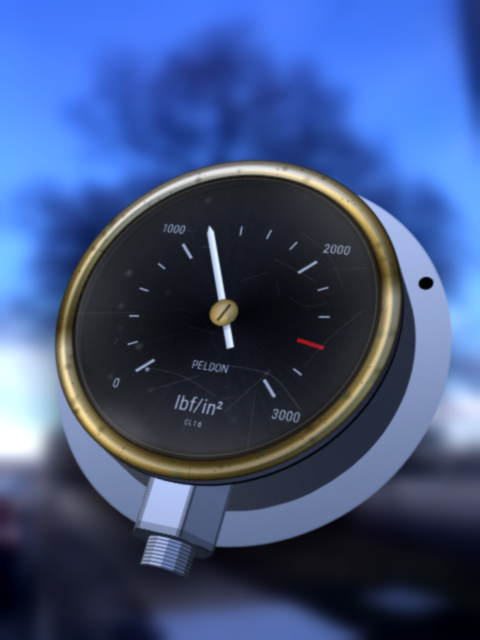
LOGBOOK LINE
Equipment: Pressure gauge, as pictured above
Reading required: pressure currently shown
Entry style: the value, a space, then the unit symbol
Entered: 1200 psi
